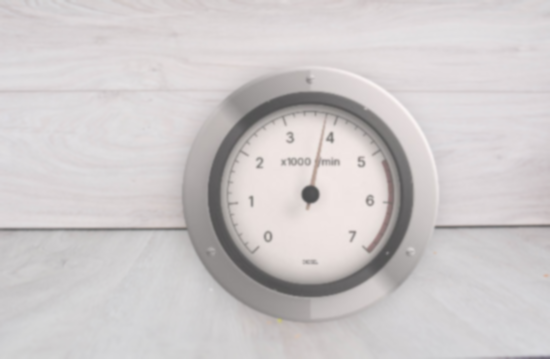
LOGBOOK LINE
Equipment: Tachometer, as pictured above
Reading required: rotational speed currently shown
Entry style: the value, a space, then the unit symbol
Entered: 3800 rpm
